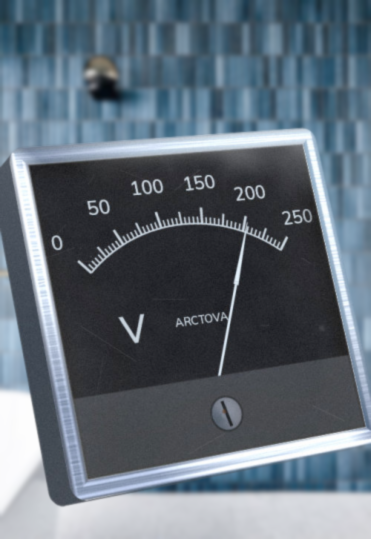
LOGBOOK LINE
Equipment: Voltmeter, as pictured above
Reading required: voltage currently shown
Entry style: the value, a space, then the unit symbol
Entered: 200 V
